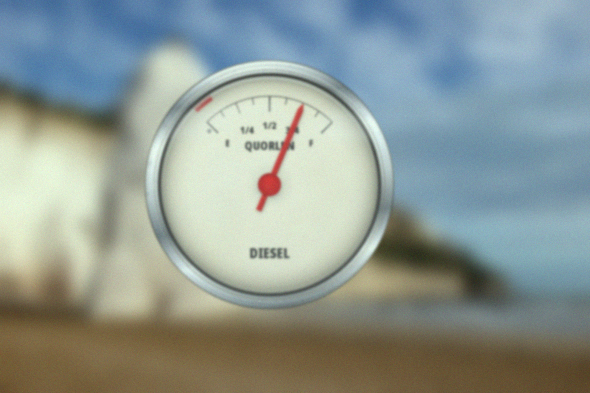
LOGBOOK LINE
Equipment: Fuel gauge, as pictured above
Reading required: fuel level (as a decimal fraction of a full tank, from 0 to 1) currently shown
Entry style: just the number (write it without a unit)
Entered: 0.75
